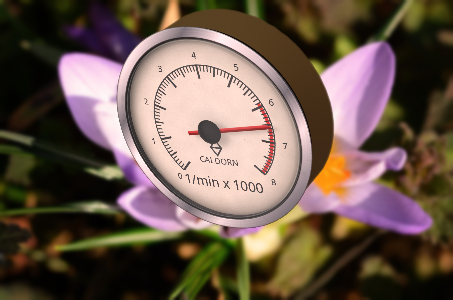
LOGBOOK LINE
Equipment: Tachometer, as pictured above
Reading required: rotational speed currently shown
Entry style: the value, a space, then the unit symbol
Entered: 6500 rpm
